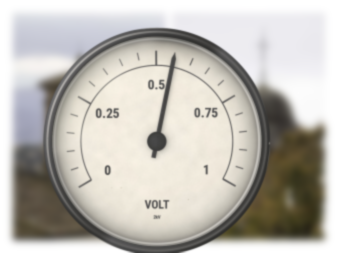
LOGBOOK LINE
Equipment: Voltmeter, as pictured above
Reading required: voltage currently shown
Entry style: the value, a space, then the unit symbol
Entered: 0.55 V
